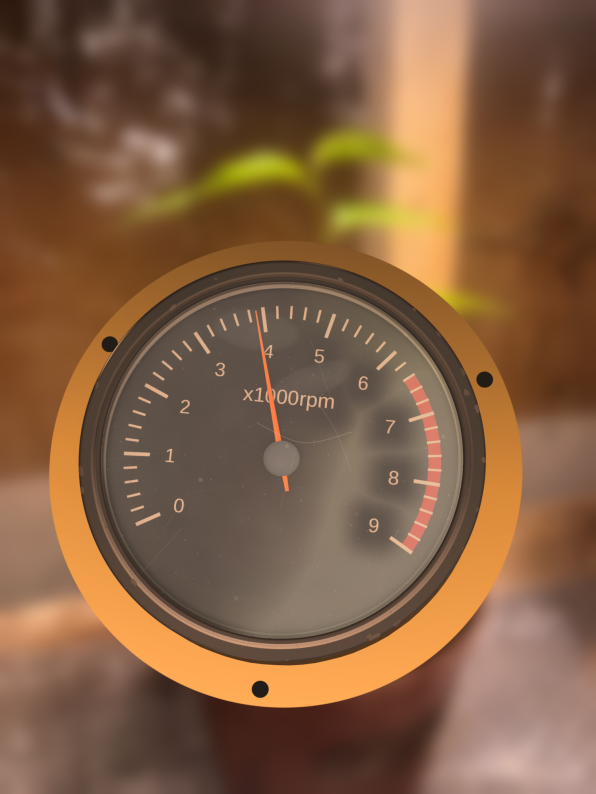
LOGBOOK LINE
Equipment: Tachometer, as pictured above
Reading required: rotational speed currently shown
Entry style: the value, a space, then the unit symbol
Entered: 3900 rpm
